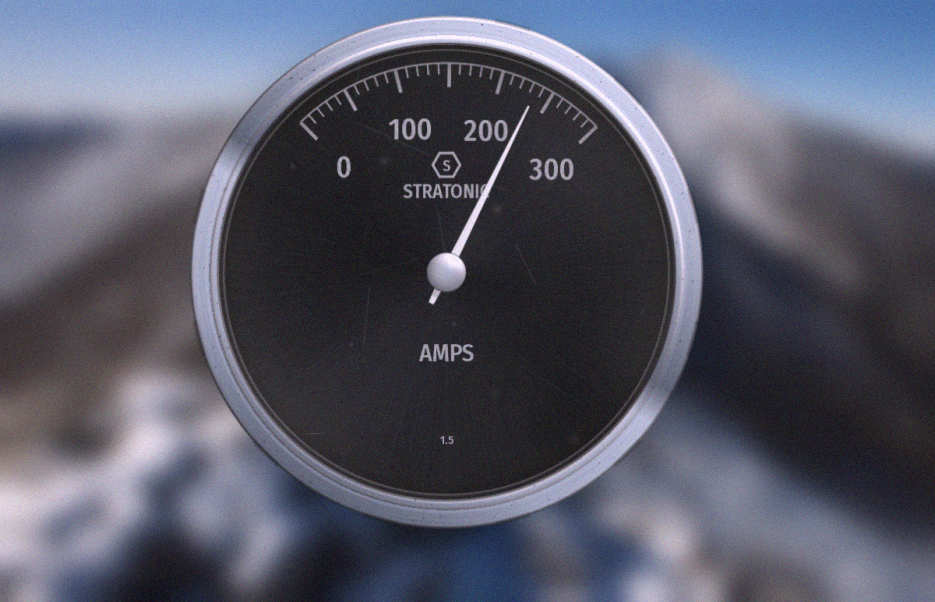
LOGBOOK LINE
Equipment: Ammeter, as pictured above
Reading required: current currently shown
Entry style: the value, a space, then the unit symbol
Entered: 235 A
